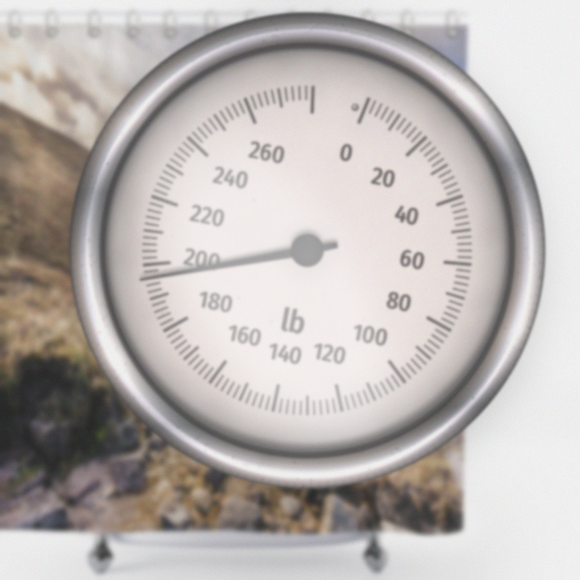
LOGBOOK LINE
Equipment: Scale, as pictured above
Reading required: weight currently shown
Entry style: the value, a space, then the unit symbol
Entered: 196 lb
